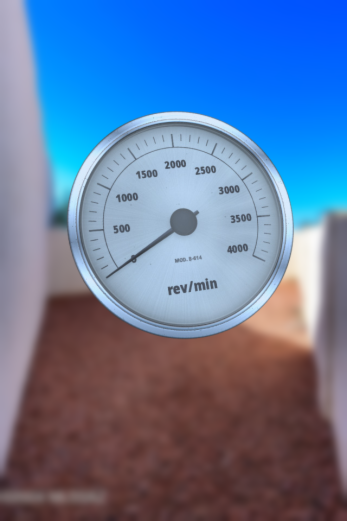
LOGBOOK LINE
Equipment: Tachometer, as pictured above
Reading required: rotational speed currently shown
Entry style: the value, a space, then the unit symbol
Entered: 0 rpm
